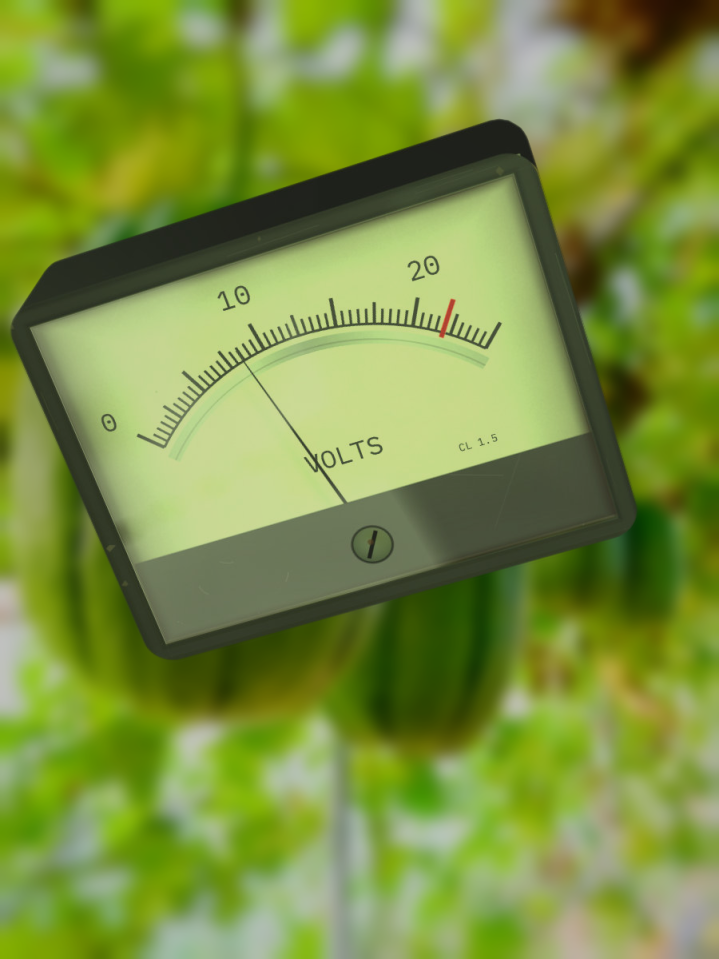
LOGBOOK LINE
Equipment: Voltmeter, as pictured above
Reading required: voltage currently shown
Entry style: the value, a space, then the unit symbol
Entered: 8.5 V
